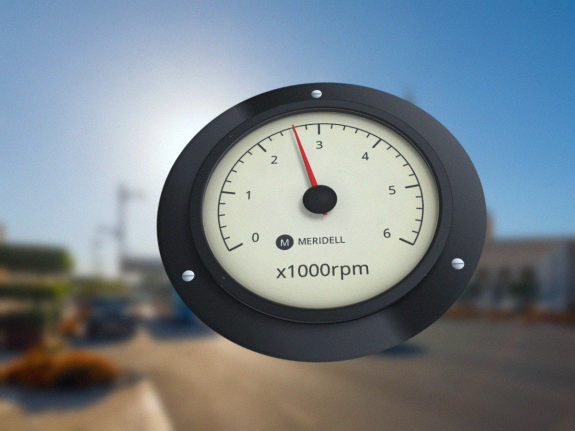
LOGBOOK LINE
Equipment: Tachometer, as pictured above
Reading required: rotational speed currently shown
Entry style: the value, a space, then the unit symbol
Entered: 2600 rpm
